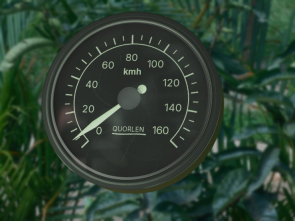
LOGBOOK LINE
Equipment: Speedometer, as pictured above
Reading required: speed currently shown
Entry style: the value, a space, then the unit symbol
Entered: 5 km/h
